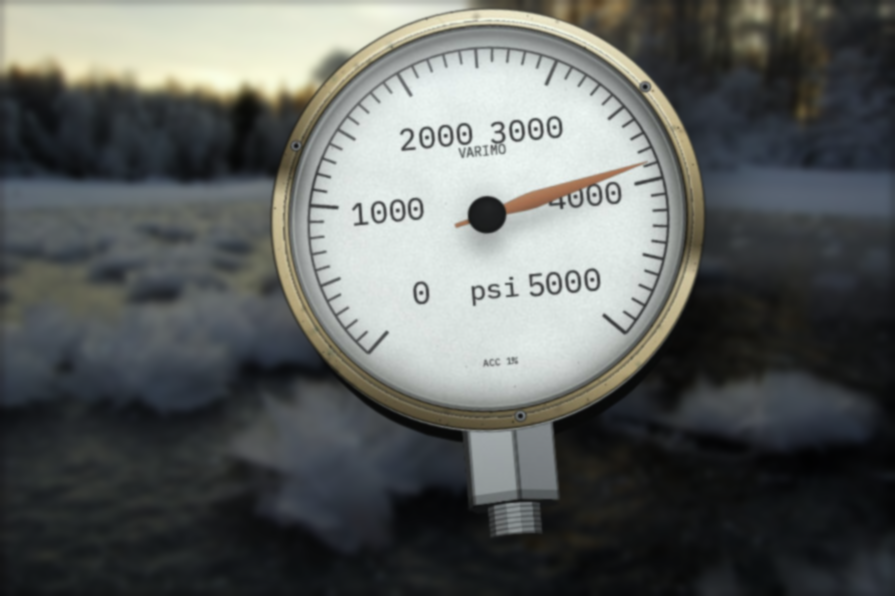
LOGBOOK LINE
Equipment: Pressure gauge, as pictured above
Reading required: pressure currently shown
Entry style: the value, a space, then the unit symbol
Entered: 3900 psi
